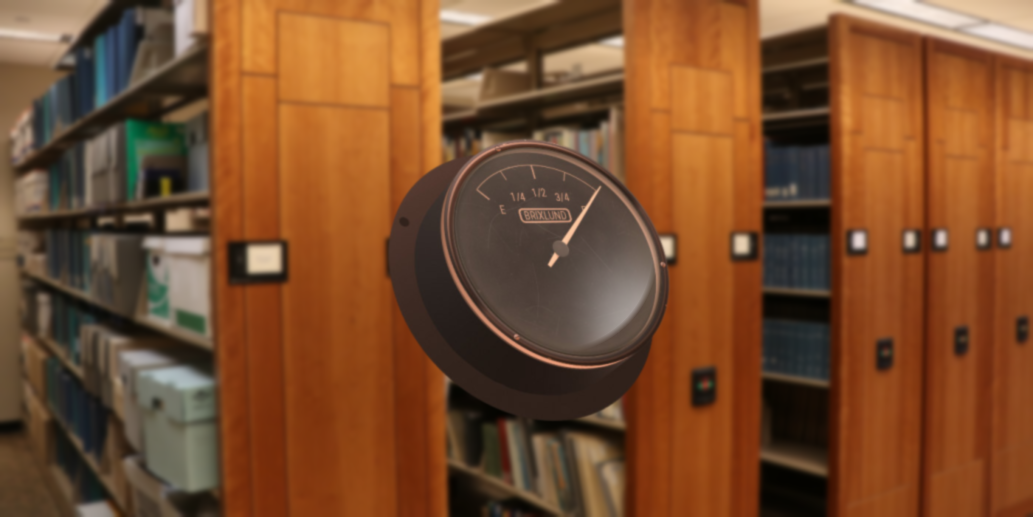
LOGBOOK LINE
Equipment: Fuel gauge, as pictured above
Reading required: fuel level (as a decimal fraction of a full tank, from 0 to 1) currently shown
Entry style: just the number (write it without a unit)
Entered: 1
